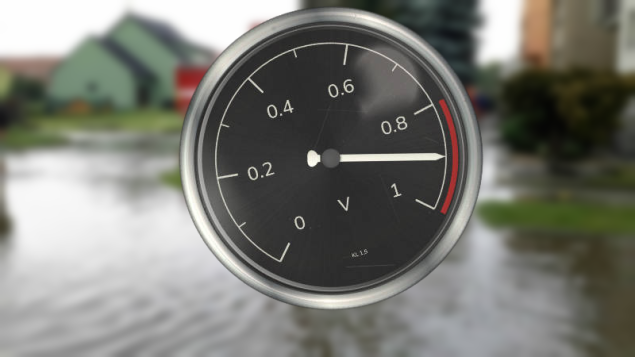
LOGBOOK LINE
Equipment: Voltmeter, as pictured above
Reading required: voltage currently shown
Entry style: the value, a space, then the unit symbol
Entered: 0.9 V
